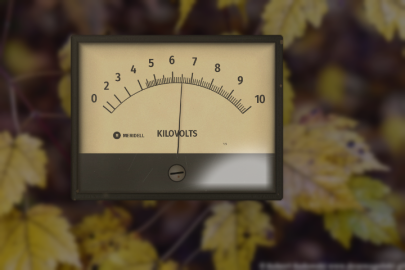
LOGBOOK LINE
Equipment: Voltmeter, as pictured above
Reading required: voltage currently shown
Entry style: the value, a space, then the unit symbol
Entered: 6.5 kV
